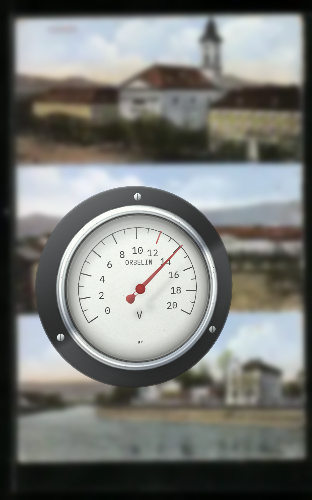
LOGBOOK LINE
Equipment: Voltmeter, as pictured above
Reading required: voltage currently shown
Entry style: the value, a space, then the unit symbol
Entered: 14 V
